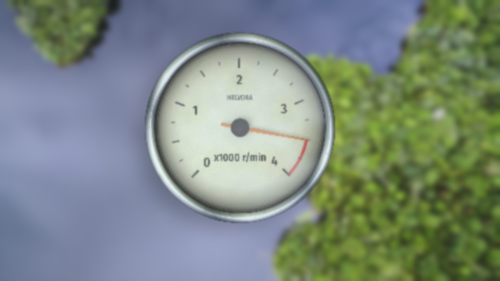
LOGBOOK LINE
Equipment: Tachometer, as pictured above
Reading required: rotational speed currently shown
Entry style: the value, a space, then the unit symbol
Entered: 3500 rpm
